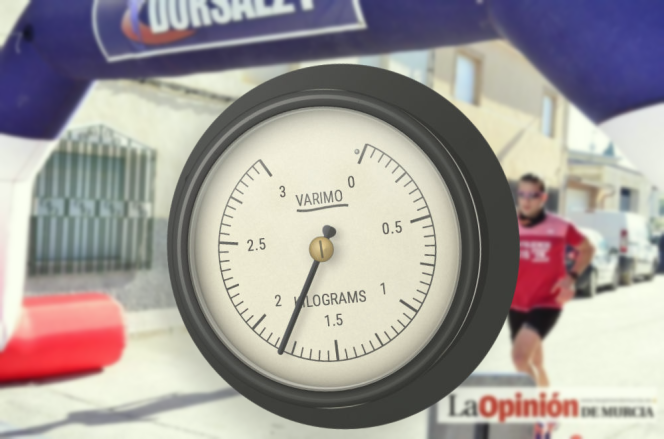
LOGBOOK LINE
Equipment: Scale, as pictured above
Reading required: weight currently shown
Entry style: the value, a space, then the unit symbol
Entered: 1.8 kg
